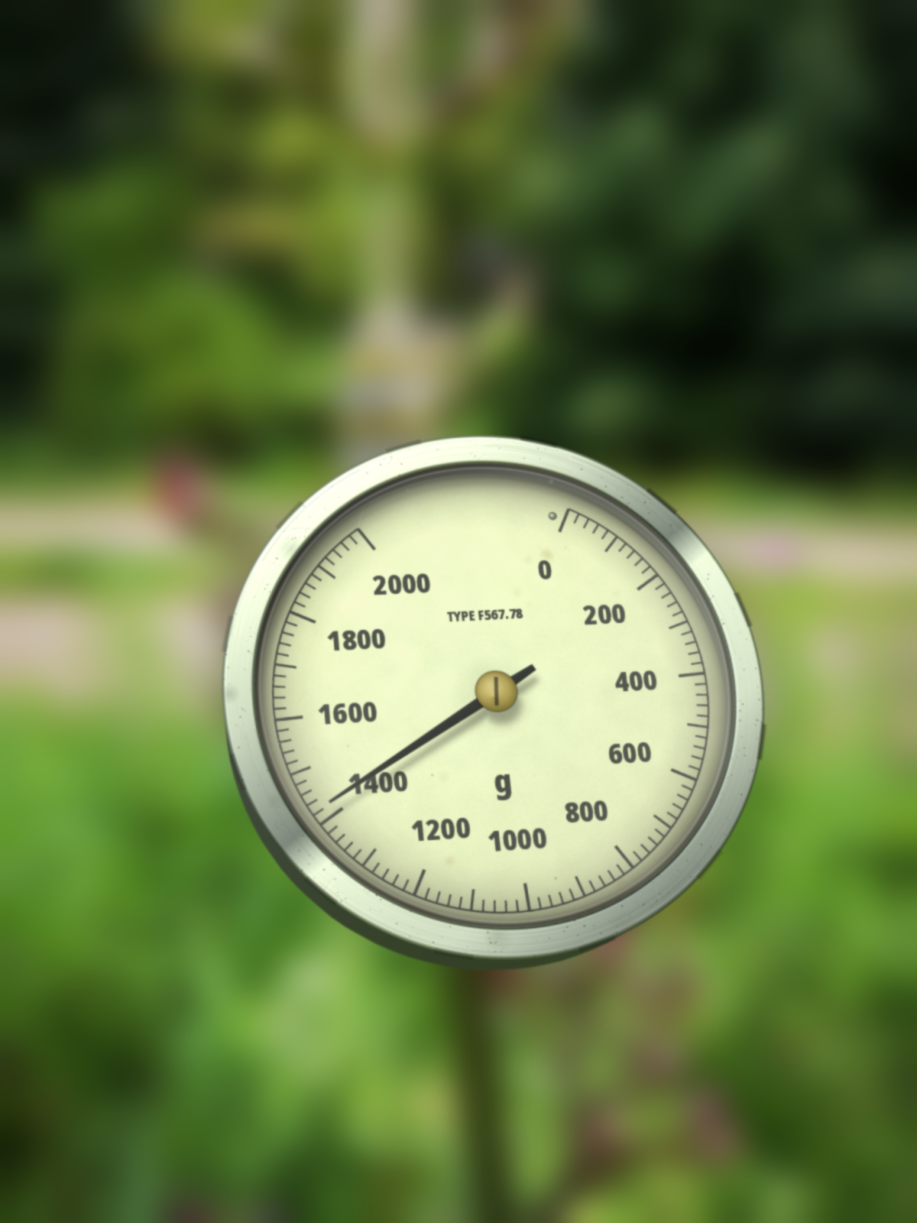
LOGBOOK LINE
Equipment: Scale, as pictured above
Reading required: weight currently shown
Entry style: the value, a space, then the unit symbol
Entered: 1420 g
